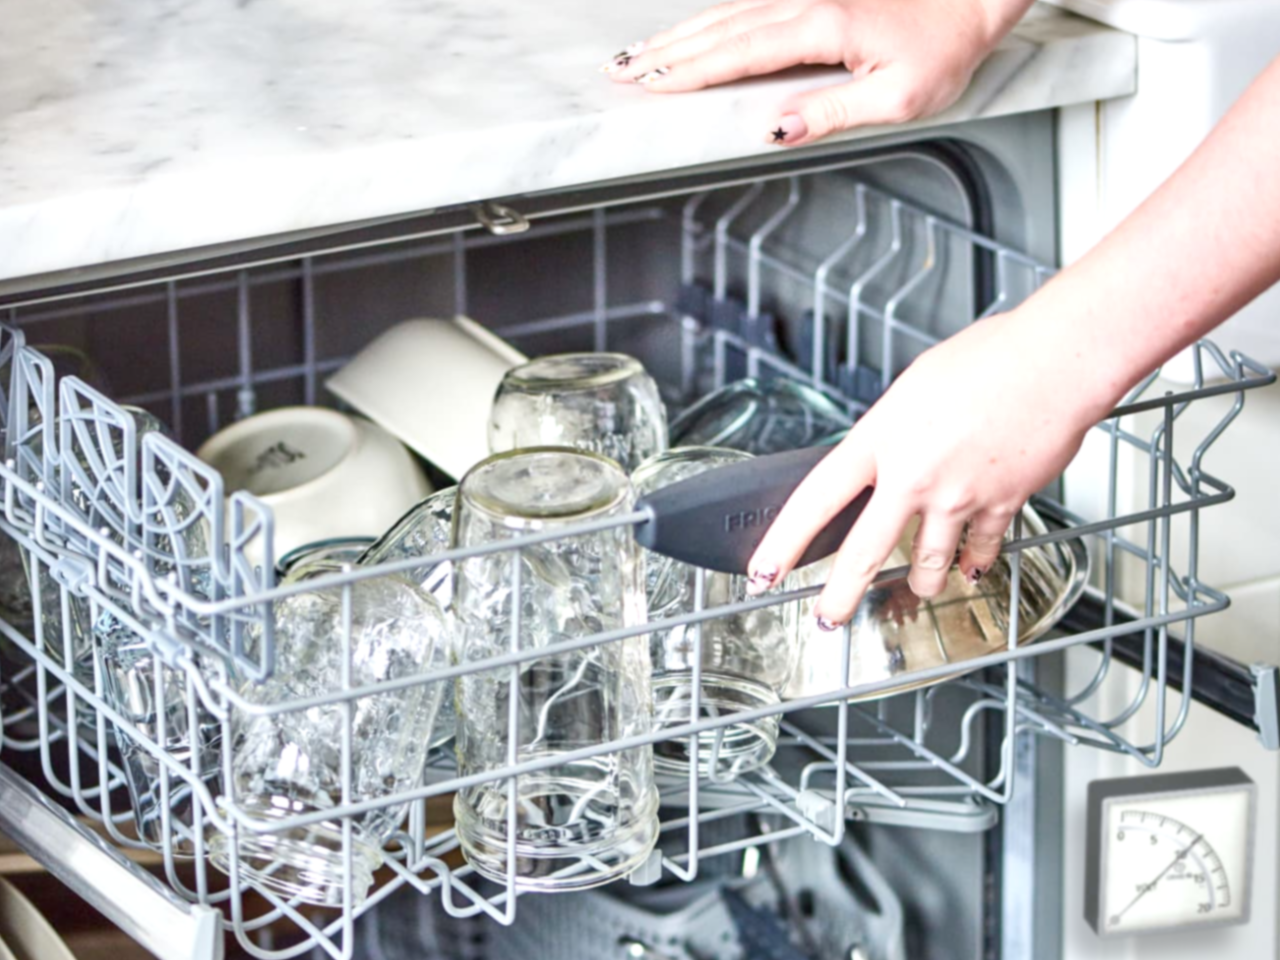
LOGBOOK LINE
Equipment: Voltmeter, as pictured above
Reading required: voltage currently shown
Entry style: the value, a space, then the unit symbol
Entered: 10 V
